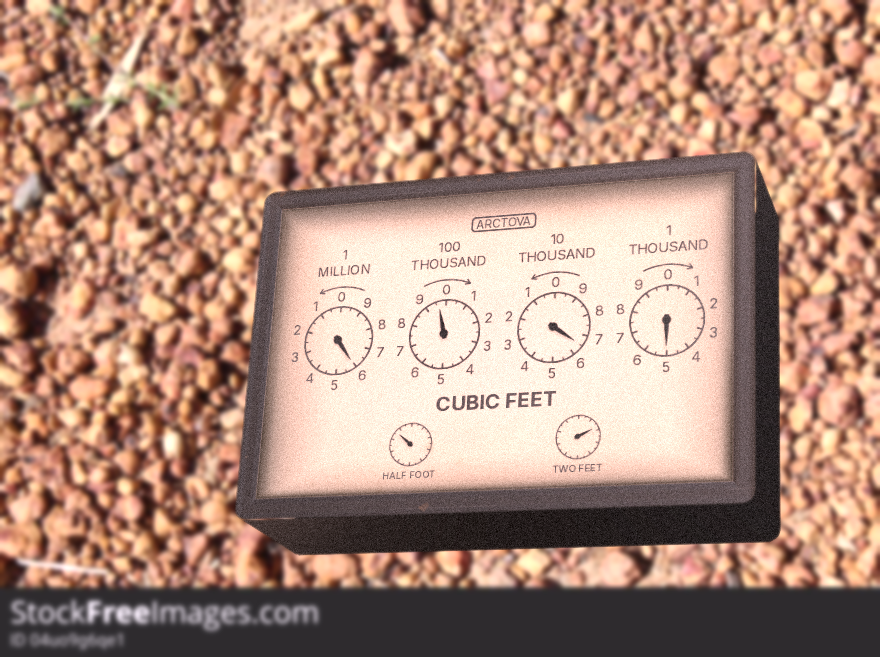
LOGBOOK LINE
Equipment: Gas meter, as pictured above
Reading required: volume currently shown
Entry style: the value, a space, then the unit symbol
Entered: 596500 ft³
